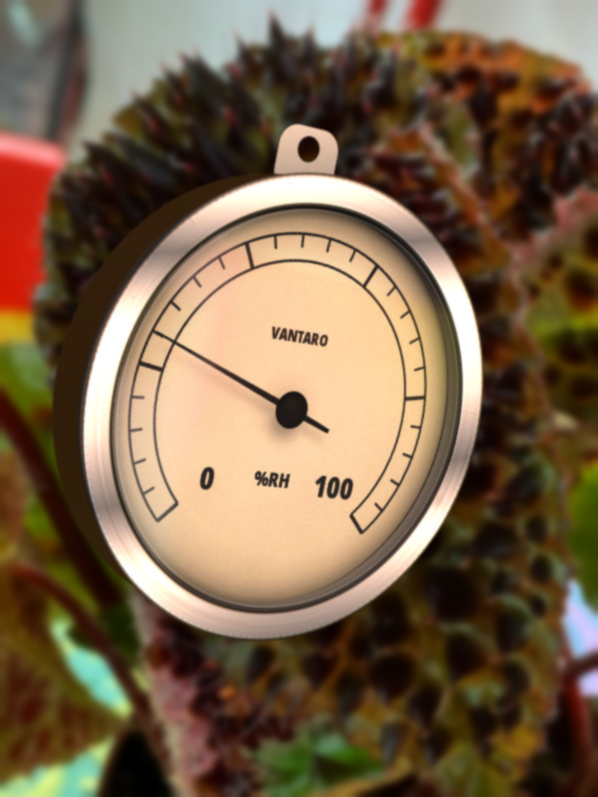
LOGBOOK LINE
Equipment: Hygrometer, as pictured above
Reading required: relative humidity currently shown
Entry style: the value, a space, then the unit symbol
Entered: 24 %
